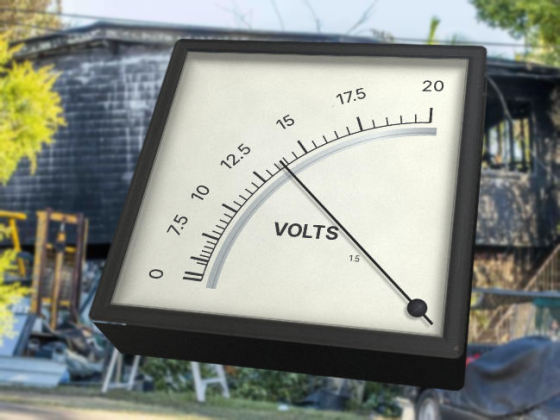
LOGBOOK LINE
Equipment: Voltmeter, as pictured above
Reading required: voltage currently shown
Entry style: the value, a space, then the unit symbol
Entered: 13.75 V
